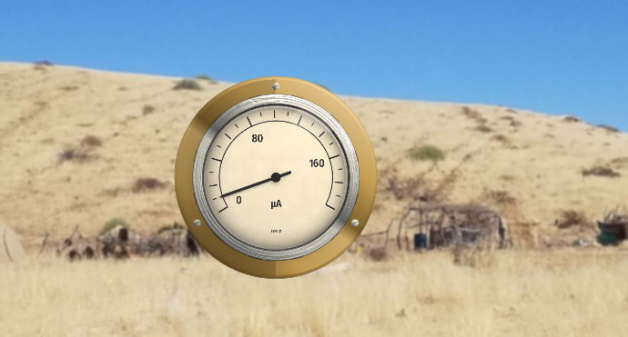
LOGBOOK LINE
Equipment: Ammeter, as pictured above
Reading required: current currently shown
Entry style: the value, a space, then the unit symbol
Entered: 10 µA
